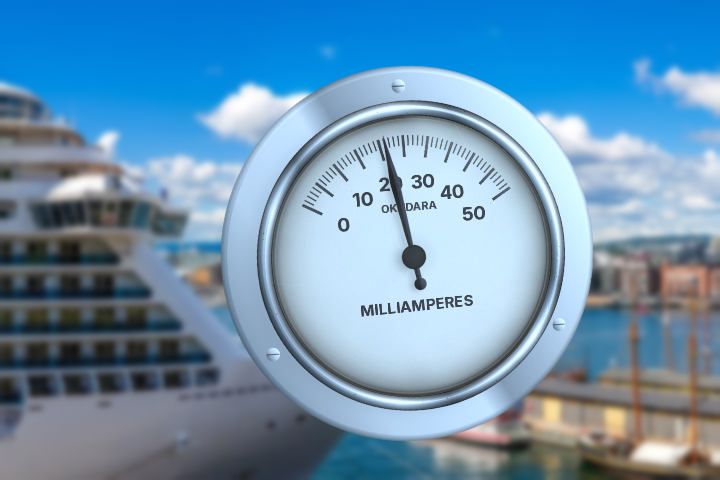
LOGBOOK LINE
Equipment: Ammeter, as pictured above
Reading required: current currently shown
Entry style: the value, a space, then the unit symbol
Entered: 21 mA
